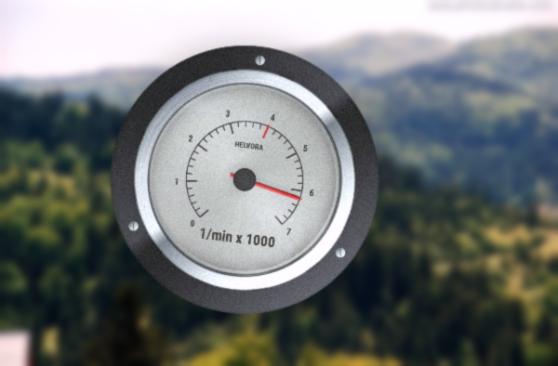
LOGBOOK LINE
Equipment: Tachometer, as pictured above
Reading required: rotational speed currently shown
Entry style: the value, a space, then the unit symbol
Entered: 6200 rpm
